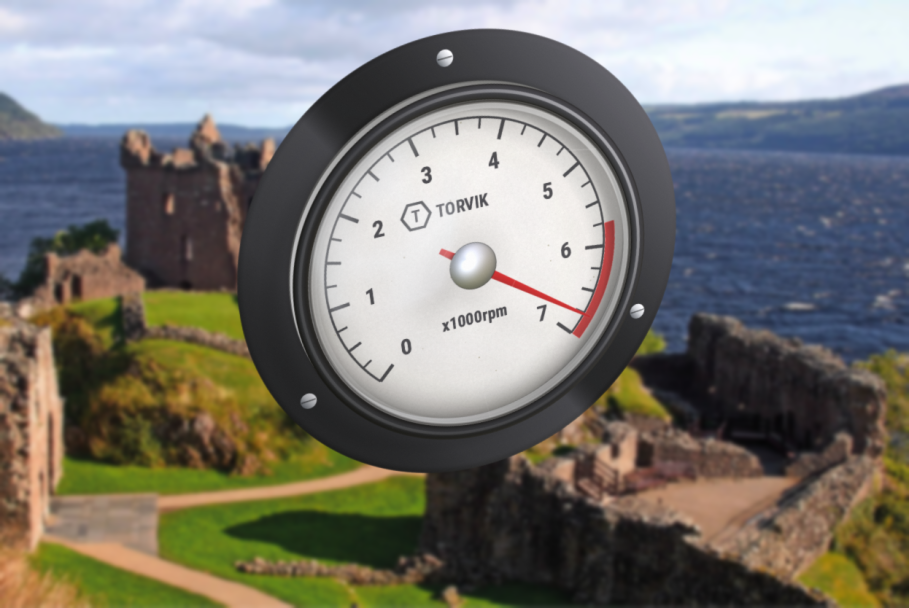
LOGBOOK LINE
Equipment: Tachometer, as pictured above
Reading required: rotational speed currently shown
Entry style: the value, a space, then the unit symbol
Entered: 6750 rpm
